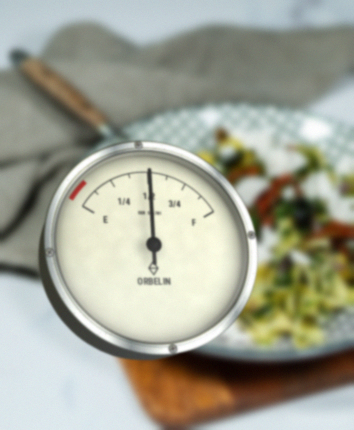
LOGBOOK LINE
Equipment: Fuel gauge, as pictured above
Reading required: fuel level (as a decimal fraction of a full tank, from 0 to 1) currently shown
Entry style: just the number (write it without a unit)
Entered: 0.5
